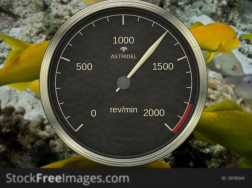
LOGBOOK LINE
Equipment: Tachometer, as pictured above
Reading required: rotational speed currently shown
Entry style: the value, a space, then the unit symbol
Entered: 1300 rpm
